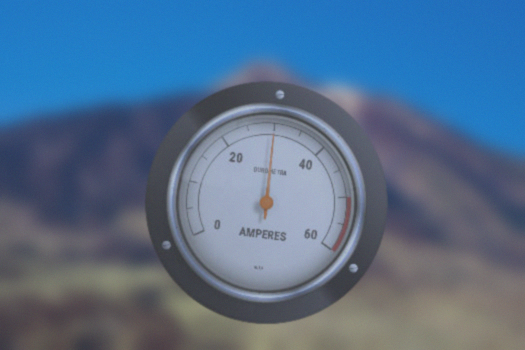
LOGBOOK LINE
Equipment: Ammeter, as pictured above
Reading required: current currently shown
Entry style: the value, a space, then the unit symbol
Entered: 30 A
